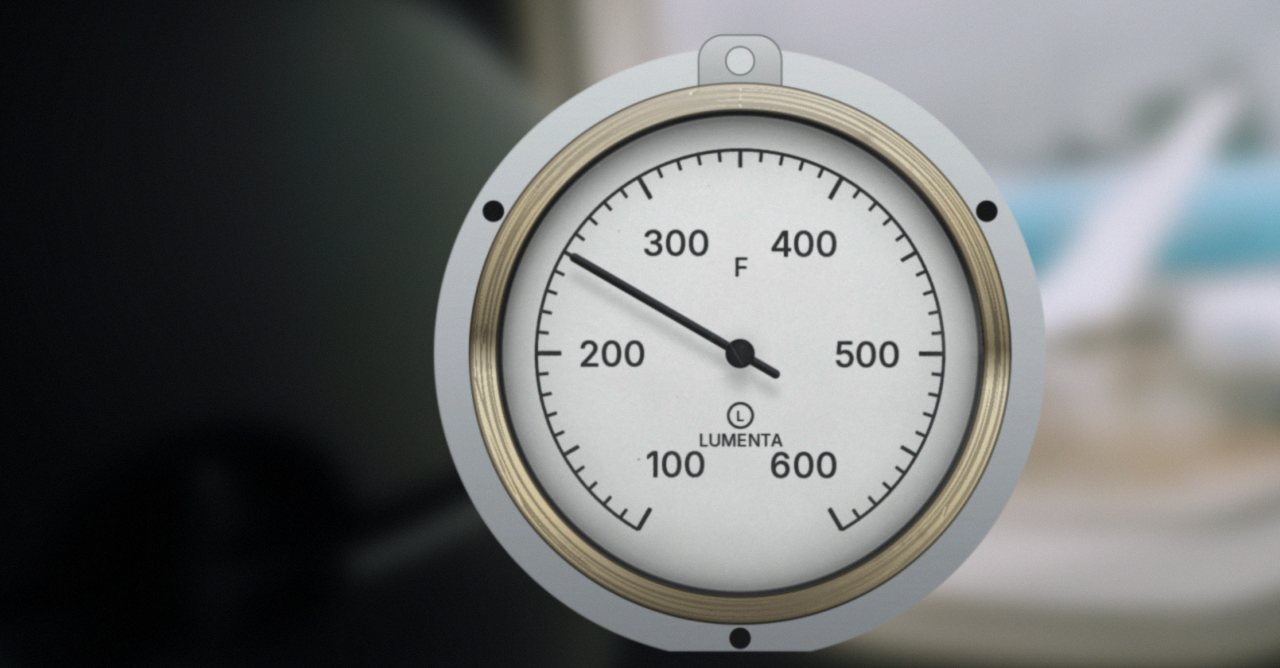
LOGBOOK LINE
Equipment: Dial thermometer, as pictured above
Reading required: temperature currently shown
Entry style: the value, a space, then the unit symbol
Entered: 250 °F
